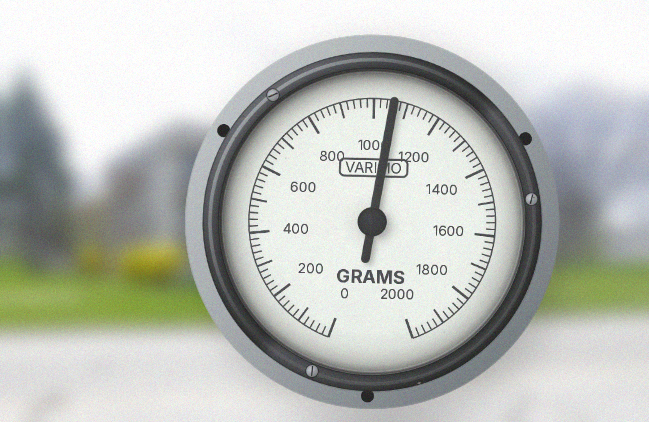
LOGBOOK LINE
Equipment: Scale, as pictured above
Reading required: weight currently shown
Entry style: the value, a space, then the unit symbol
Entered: 1060 g
